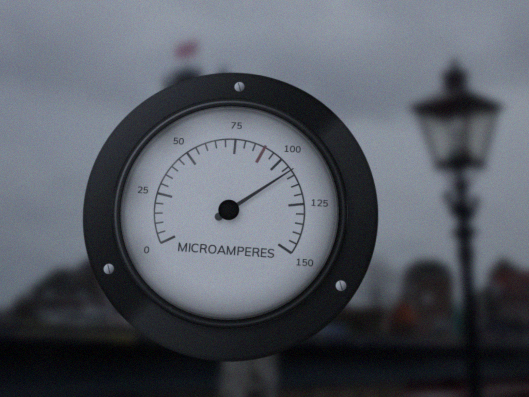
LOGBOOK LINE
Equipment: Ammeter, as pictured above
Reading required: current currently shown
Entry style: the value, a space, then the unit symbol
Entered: 107.5 µA
